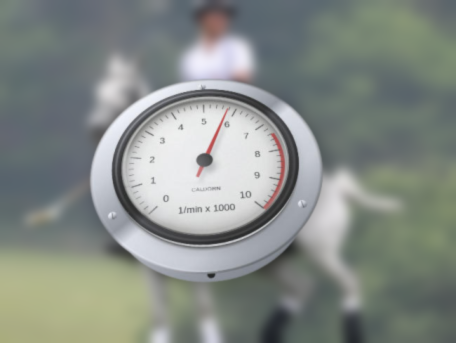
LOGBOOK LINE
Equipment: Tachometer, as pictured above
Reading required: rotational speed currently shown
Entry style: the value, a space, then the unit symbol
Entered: 5800 rpm
